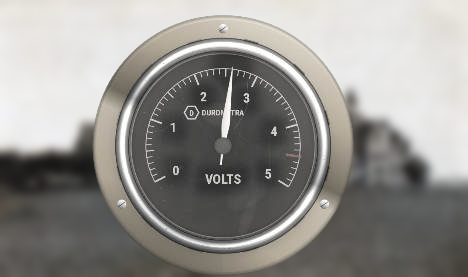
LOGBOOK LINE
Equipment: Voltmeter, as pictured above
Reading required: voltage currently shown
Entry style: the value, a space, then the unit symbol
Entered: 2.6 V
